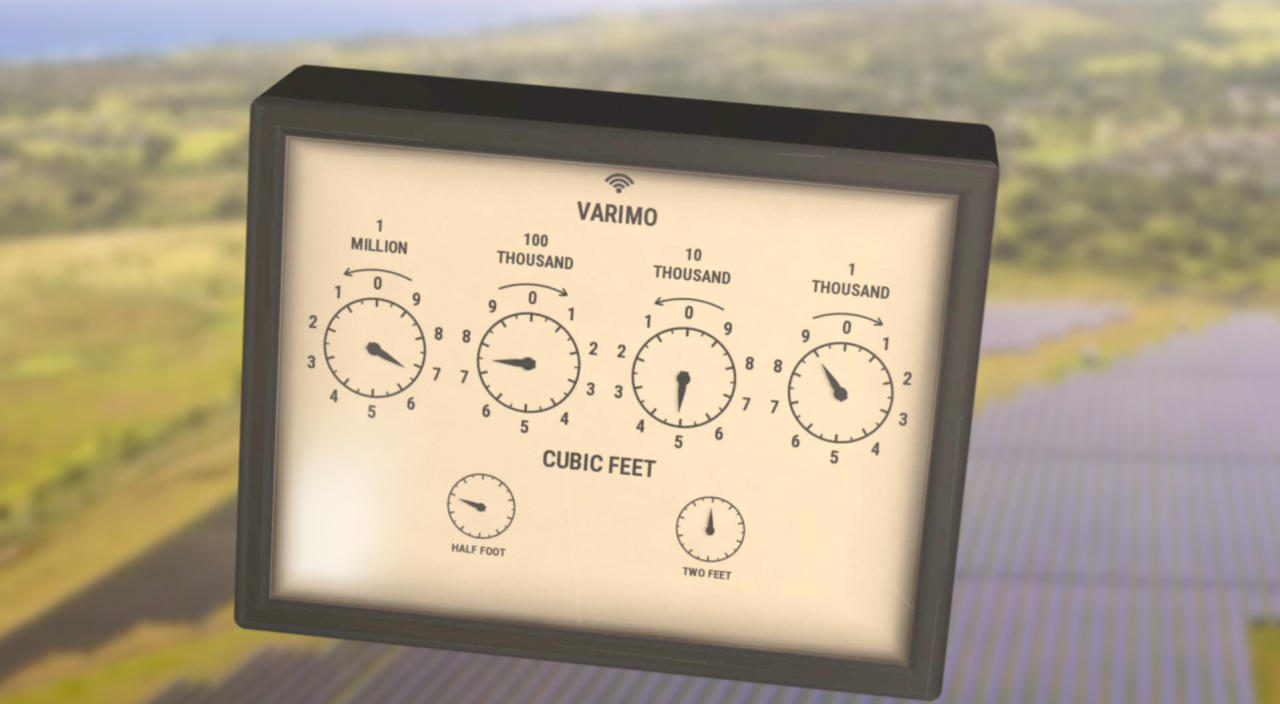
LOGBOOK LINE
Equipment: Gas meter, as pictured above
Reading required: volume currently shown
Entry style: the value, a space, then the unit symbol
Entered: 674900 ft³
